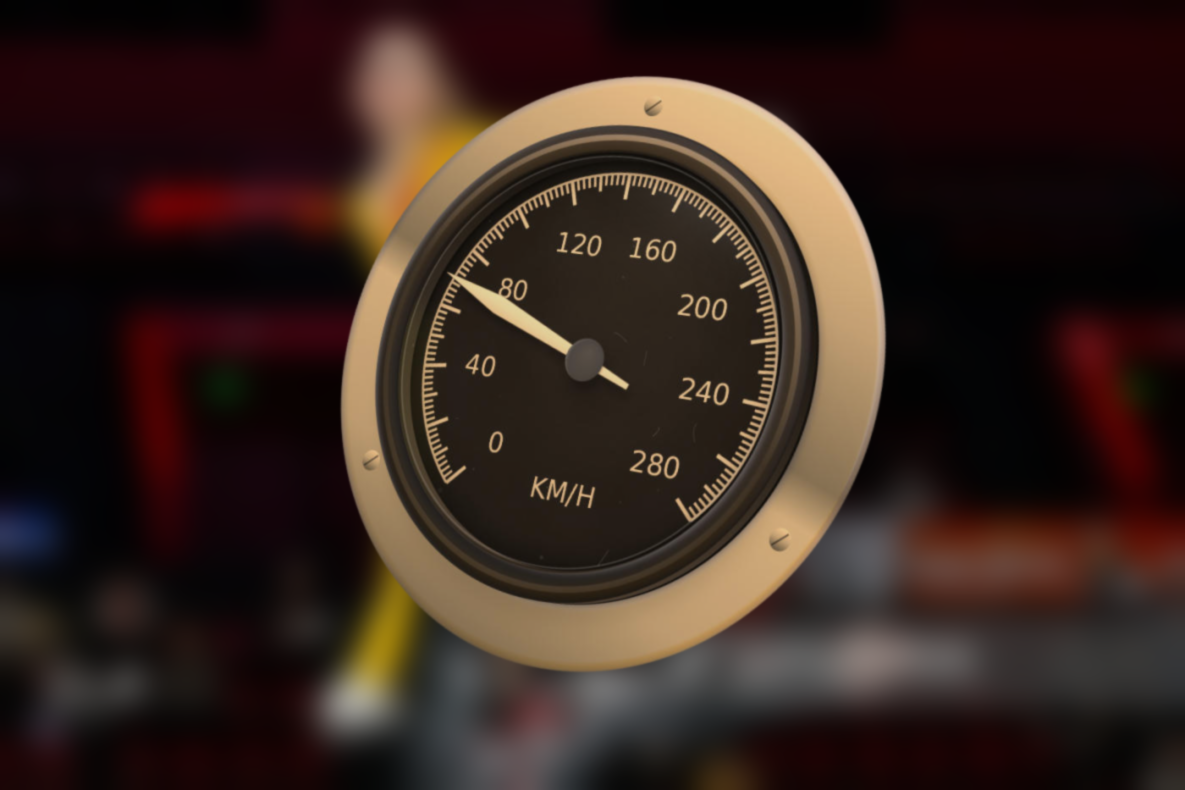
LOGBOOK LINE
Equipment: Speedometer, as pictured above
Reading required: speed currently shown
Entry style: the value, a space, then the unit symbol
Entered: 70 km/h
